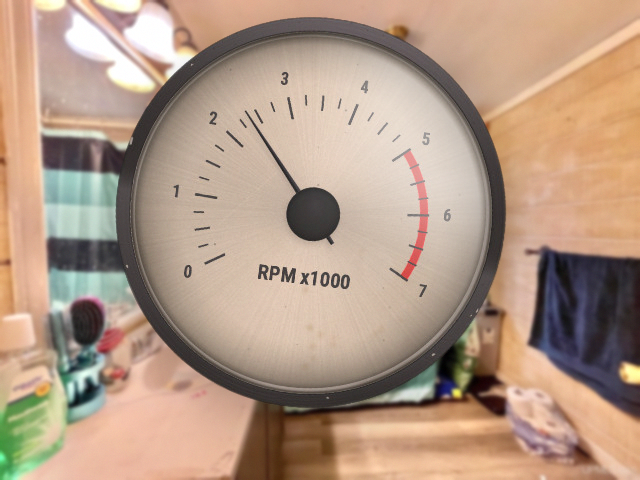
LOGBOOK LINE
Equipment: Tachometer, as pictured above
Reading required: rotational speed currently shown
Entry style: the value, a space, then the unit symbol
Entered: 2375 rpm
